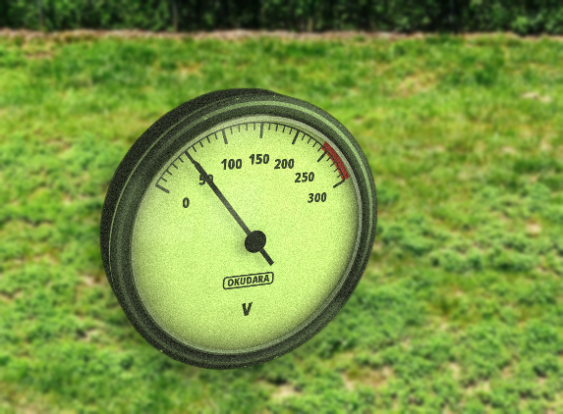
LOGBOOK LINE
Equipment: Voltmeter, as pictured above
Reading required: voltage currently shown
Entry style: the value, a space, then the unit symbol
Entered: 50 V
